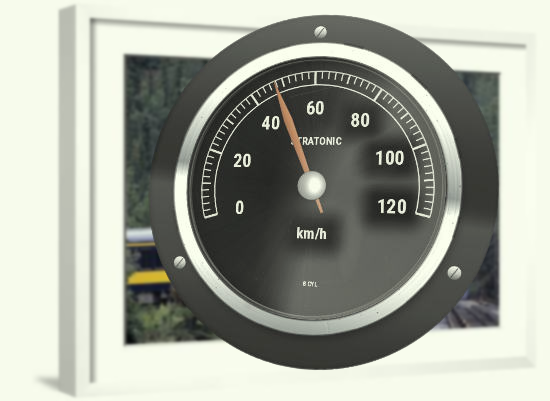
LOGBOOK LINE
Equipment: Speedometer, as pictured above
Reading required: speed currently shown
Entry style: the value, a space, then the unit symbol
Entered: 48 km/h
